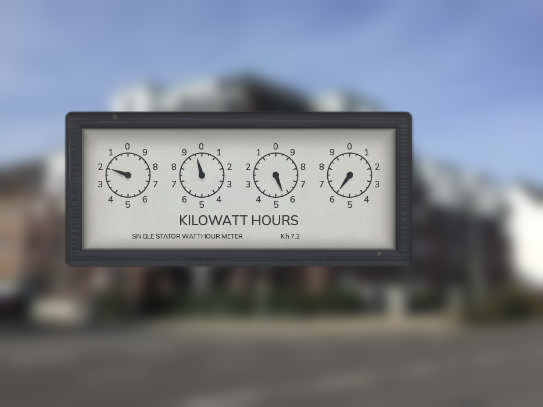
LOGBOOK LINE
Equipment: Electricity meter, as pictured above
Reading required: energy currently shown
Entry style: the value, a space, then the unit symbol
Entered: 1956 kWh
